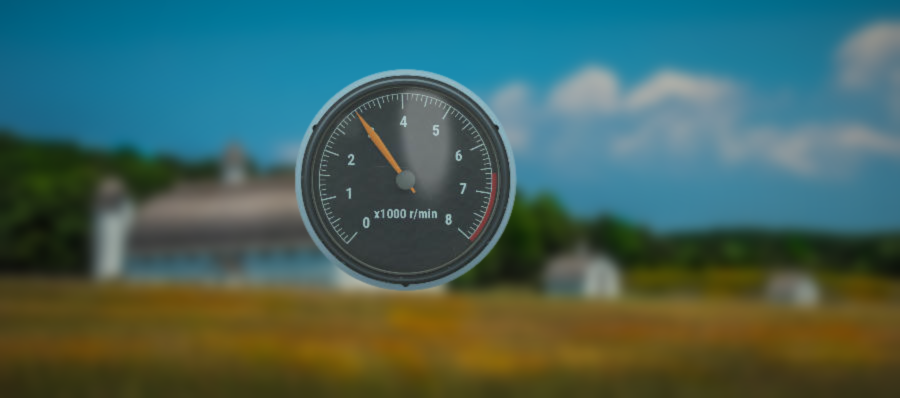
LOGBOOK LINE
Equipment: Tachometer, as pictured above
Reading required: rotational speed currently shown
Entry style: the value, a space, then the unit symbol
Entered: 3000 rpm
